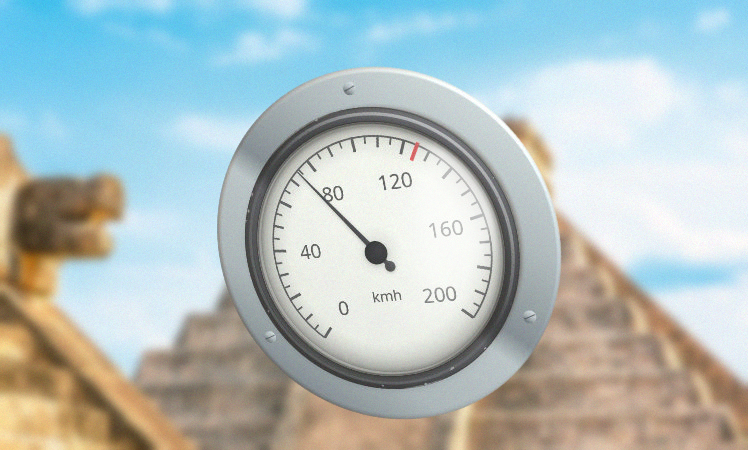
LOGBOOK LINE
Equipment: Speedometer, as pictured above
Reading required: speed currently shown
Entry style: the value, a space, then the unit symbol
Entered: 75 km/h
